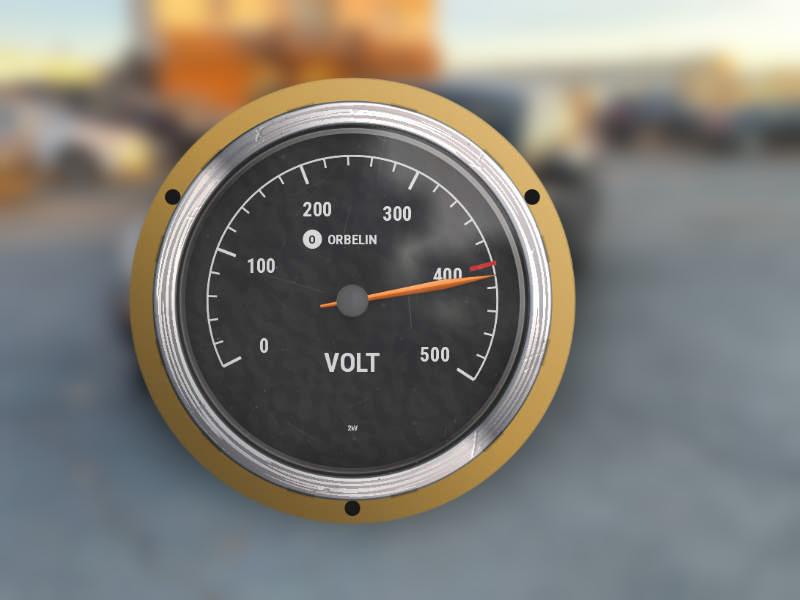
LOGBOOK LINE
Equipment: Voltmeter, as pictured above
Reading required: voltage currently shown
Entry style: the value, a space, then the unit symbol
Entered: 410 V
